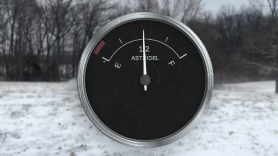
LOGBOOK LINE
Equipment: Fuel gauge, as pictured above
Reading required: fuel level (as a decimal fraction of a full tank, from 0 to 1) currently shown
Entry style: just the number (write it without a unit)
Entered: 0.5
